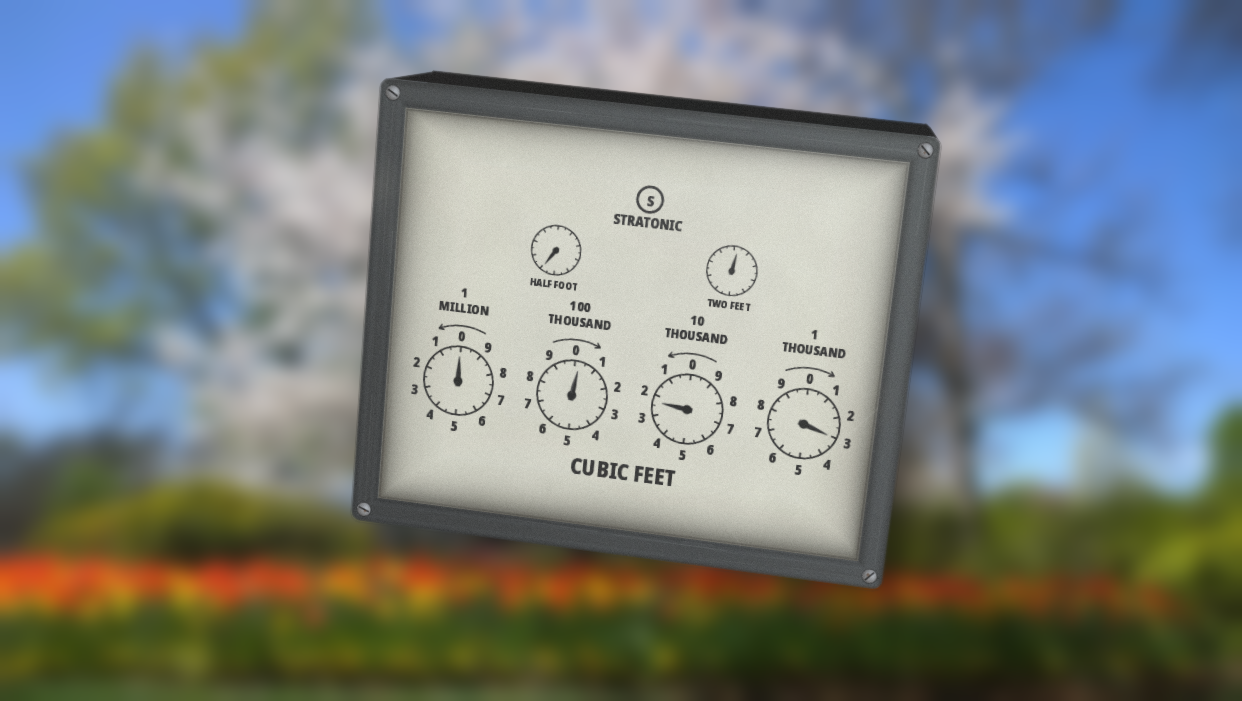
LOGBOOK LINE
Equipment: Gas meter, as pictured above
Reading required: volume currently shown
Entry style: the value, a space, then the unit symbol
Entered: 2300 ft³
